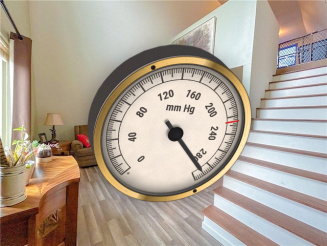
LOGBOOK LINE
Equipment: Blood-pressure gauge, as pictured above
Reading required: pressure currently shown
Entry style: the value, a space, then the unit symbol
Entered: 290 mmHg
